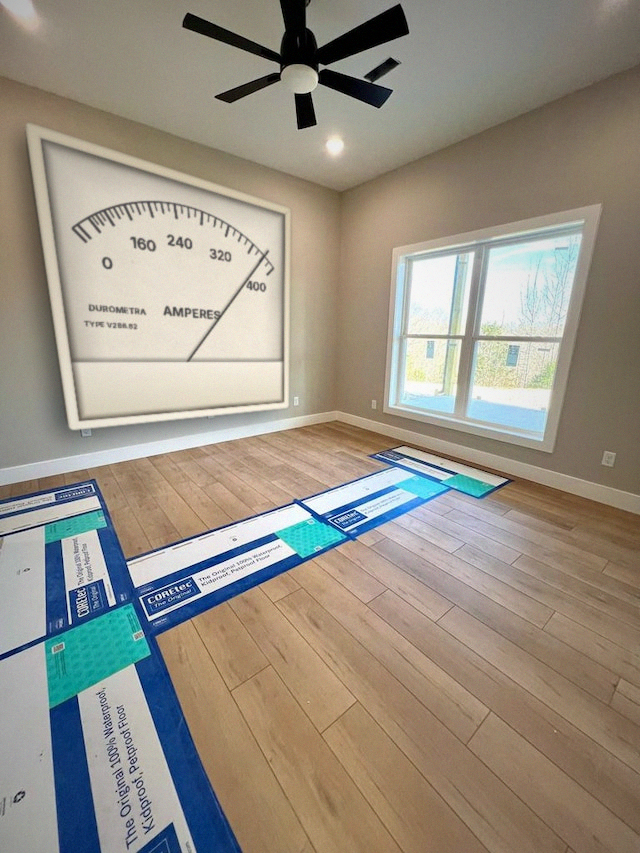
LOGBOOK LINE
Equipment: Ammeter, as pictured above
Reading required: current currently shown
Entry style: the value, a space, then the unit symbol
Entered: 380 A
